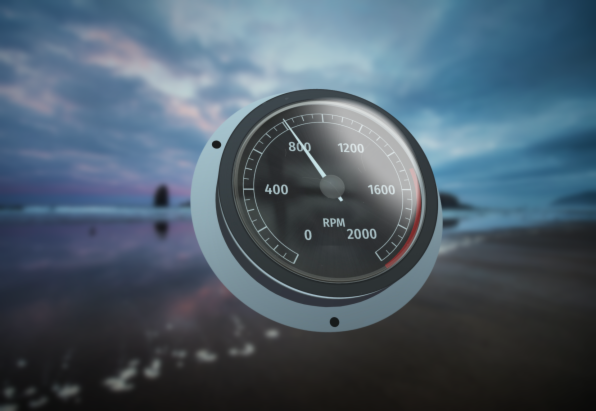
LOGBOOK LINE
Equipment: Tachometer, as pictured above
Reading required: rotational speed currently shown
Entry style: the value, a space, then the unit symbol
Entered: 800 rpm
